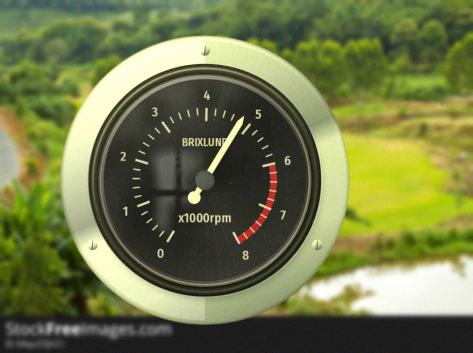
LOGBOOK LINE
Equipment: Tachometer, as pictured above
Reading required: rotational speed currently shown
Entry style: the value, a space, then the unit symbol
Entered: 4800 rpm
